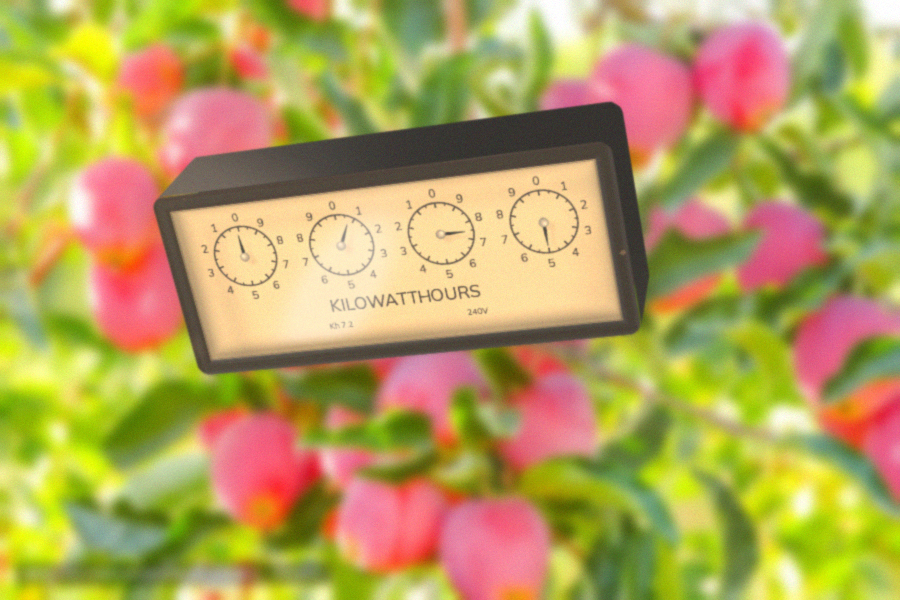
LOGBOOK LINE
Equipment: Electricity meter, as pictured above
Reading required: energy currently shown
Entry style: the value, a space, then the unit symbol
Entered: 75 kWh
